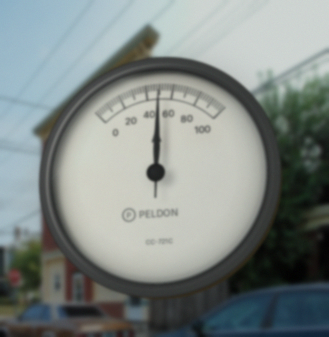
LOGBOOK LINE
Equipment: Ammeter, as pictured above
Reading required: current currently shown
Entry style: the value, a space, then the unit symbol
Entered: 50 A
